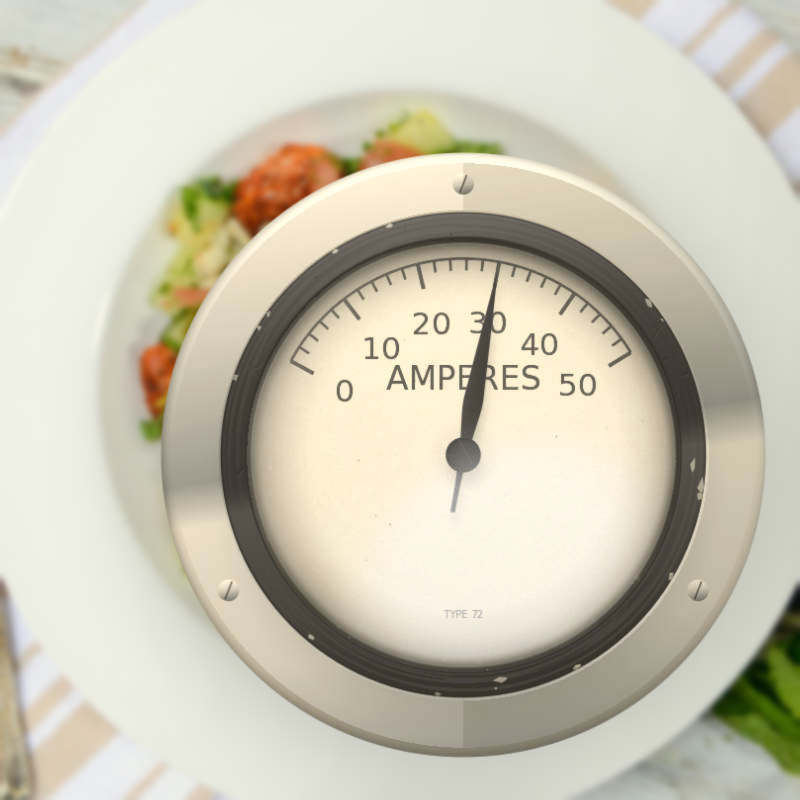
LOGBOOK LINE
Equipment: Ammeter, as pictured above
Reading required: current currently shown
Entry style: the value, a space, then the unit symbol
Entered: 30 A
